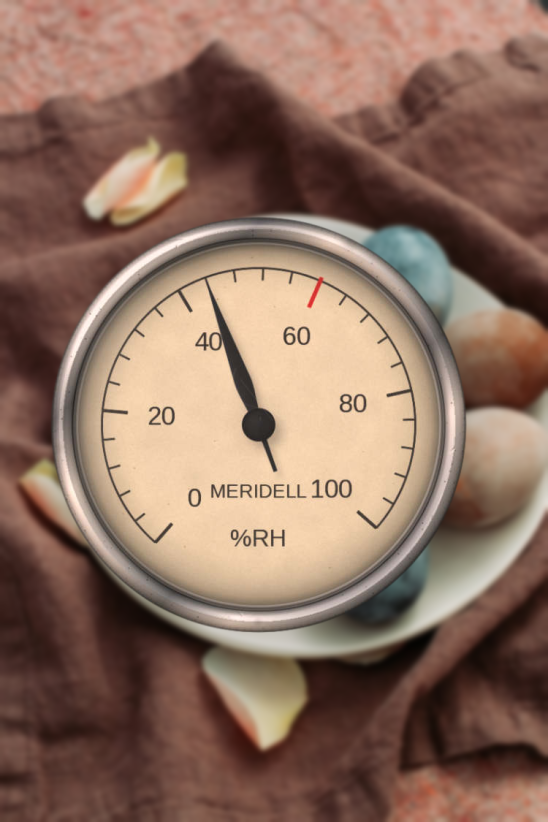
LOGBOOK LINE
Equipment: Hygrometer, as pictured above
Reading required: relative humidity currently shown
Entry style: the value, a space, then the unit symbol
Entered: 44 %
